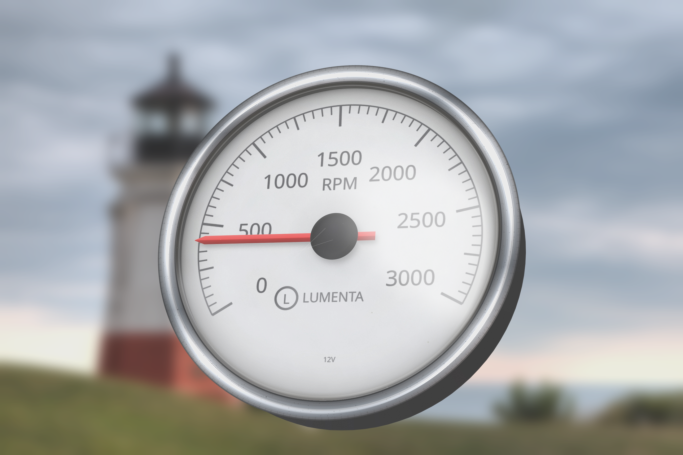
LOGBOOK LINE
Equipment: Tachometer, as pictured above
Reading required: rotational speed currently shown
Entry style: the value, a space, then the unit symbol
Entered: 400 rpm
